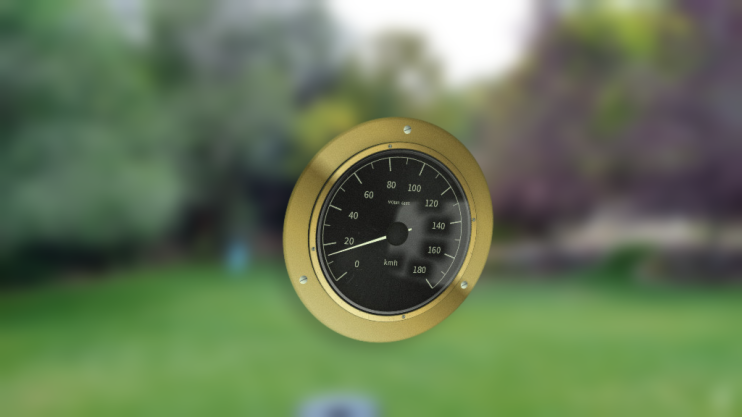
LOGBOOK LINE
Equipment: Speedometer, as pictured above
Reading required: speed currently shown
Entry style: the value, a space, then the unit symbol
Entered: 15 km/h
